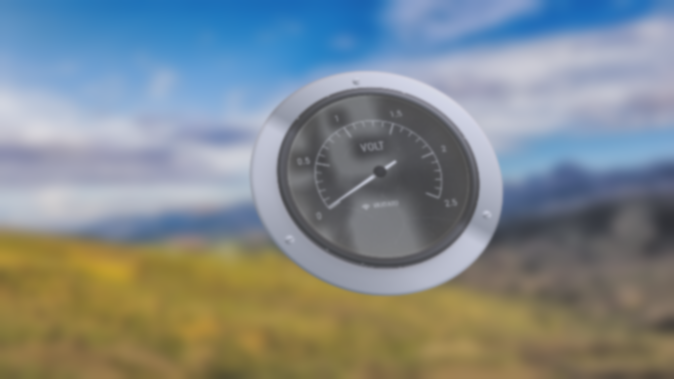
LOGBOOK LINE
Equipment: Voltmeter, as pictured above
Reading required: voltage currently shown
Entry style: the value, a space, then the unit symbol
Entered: 0 V
